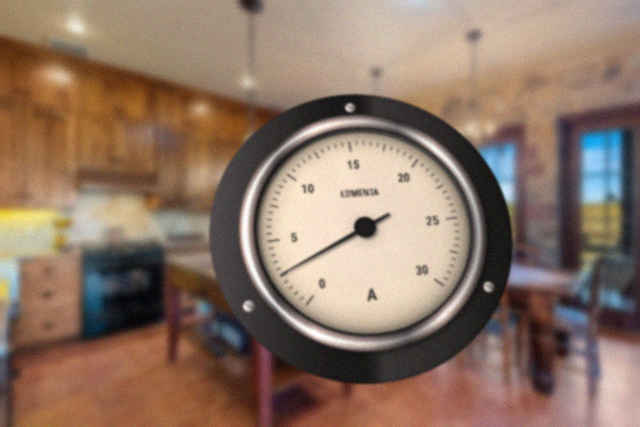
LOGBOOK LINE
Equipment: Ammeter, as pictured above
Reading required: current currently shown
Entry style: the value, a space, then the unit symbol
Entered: 2.5 A
